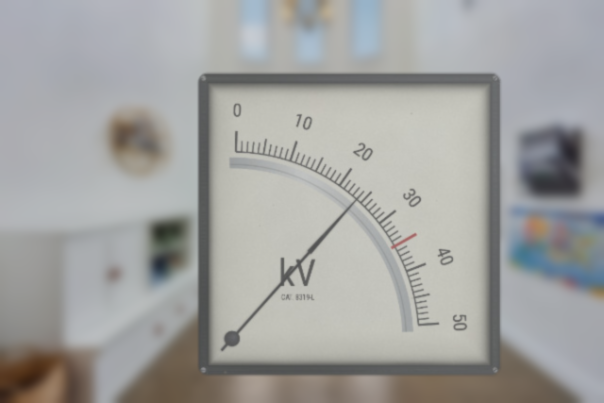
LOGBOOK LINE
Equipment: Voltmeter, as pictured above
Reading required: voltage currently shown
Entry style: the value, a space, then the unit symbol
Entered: 24 kV
